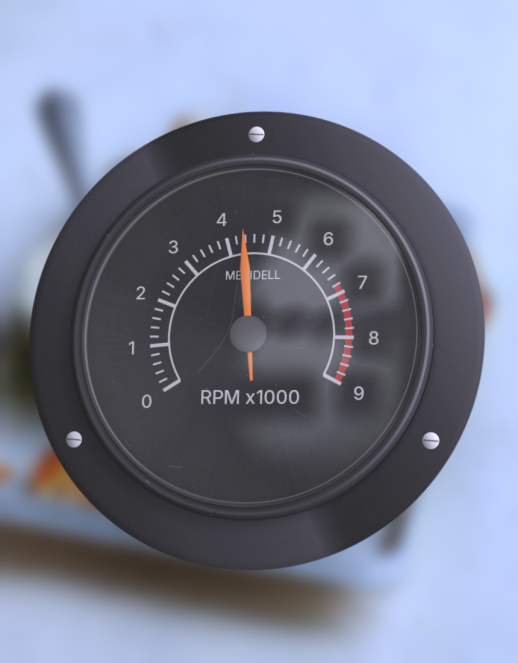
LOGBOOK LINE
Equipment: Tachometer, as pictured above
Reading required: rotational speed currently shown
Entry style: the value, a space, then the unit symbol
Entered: 4400 rpm
